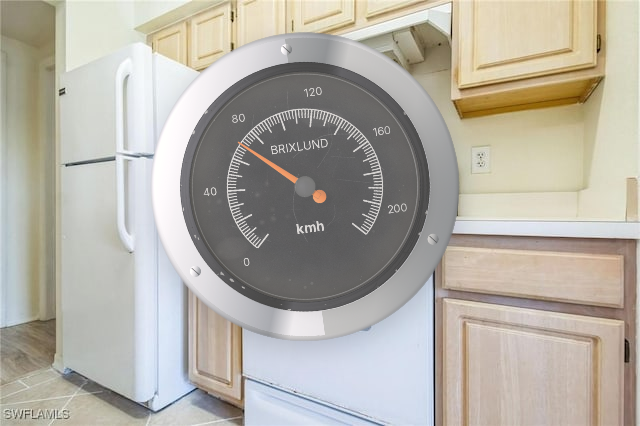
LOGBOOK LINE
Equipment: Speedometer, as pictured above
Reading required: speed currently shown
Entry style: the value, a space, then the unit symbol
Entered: 70 km/h
